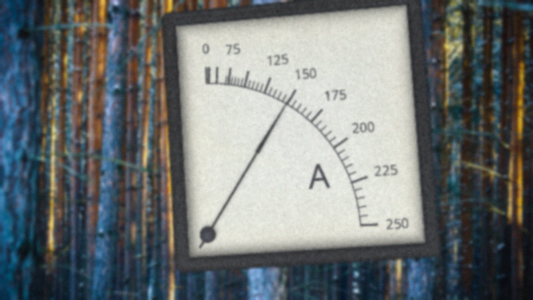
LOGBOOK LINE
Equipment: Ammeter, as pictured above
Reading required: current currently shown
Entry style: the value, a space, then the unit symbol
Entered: 150 A
